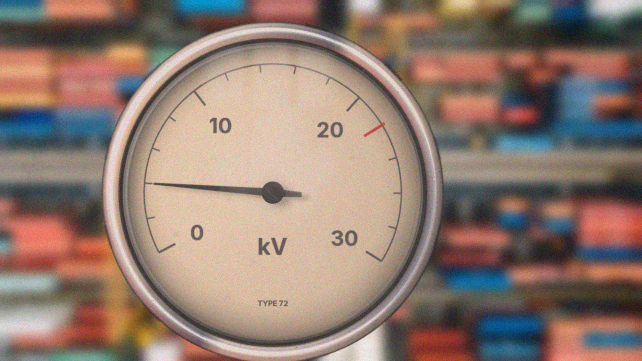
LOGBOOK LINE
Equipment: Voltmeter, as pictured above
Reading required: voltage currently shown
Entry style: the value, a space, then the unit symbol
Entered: 4 kV
